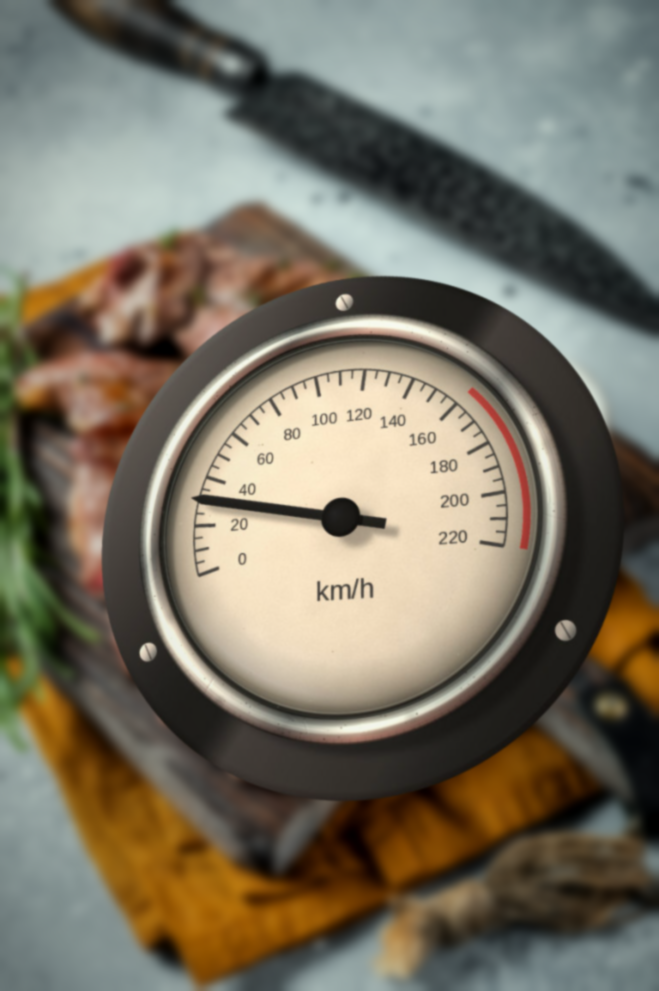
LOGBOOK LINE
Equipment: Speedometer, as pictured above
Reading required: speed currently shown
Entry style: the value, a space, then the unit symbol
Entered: 30 km/h
